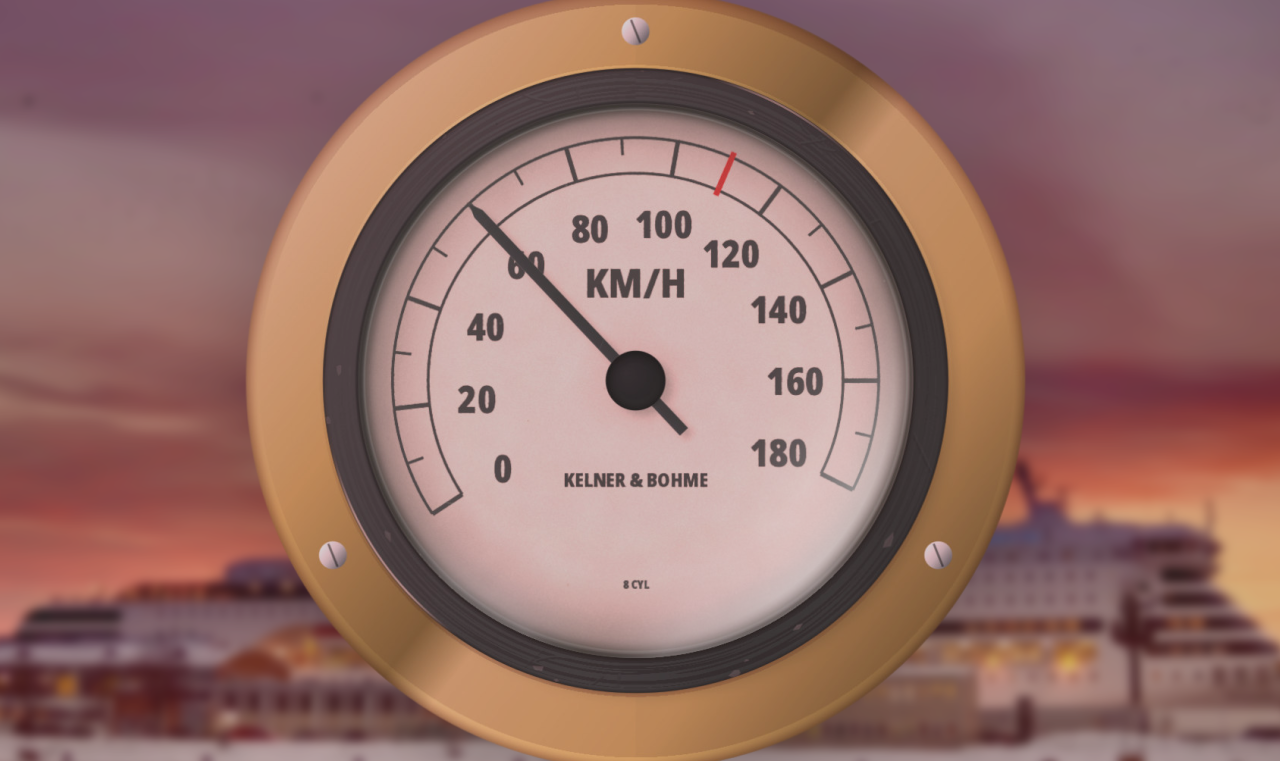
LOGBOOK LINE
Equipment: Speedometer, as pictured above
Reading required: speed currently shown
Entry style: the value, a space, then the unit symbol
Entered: 60 km/h
